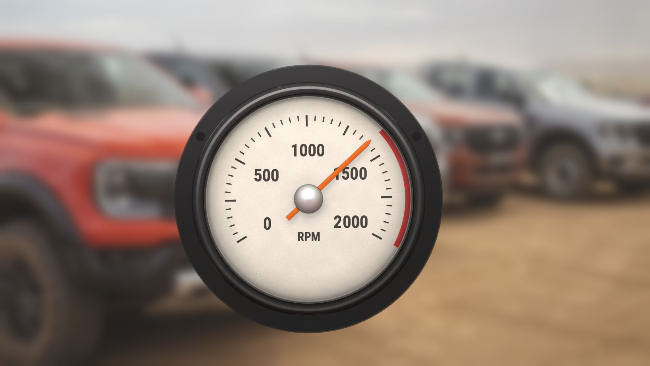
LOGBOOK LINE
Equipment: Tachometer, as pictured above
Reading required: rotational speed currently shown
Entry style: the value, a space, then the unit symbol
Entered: 1400 rpm
